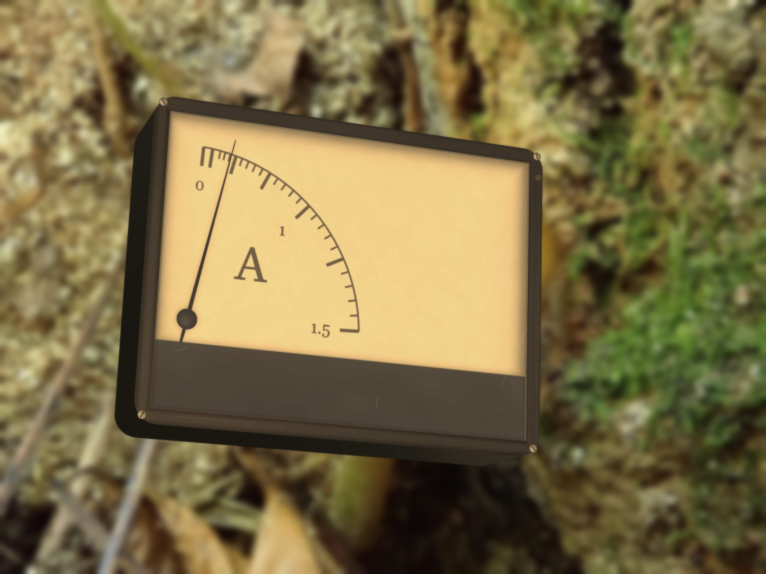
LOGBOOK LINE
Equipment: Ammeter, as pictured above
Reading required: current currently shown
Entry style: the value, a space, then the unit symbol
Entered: 0.45 A
